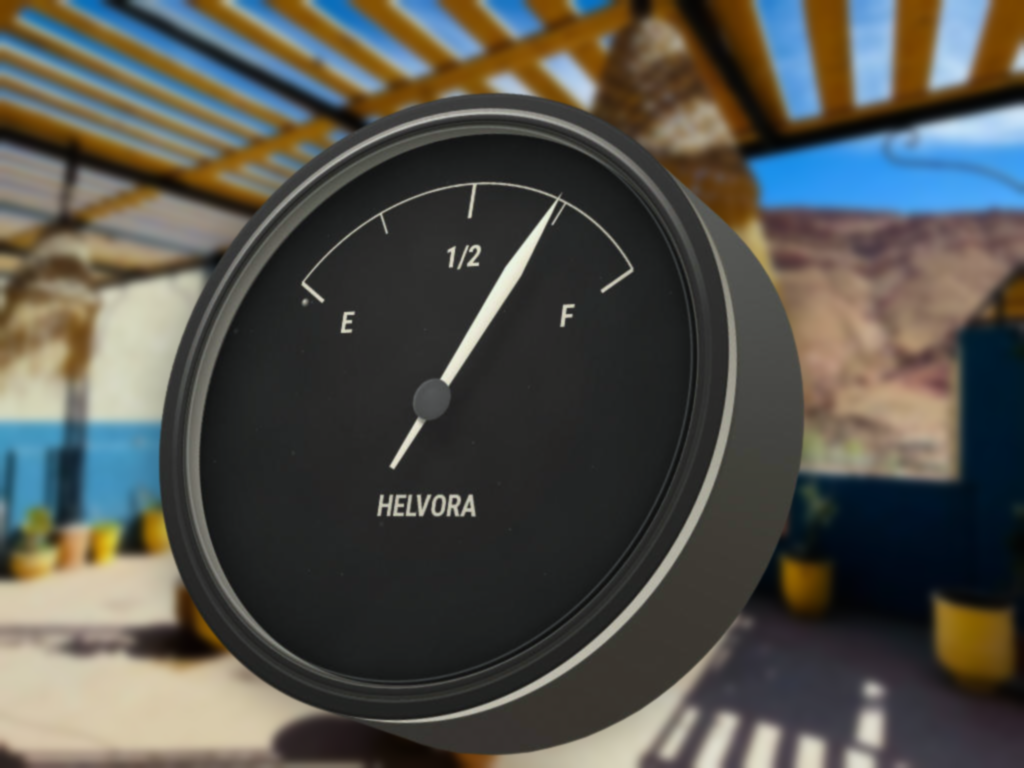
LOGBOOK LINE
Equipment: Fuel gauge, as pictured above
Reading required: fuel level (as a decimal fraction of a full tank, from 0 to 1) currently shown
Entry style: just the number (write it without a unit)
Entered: 0.75
